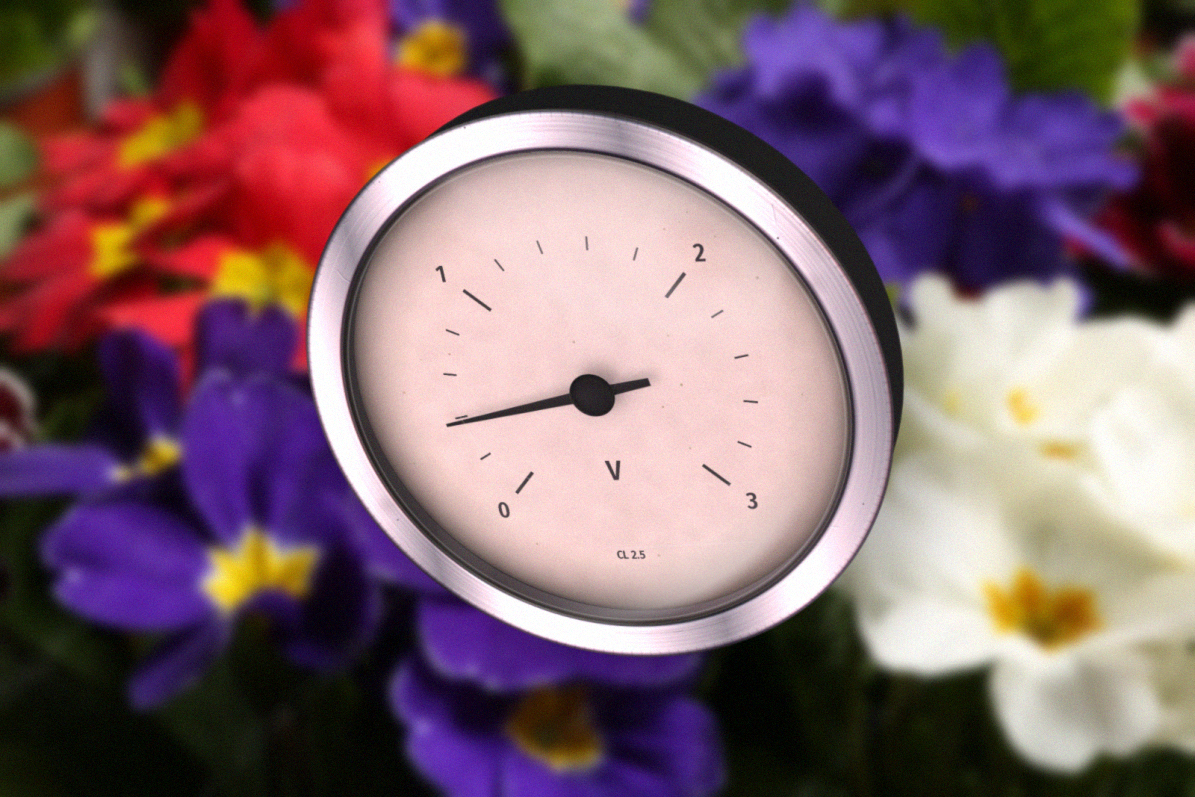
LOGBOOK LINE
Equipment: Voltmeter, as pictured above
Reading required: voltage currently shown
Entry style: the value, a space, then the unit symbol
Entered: 0.4 V
